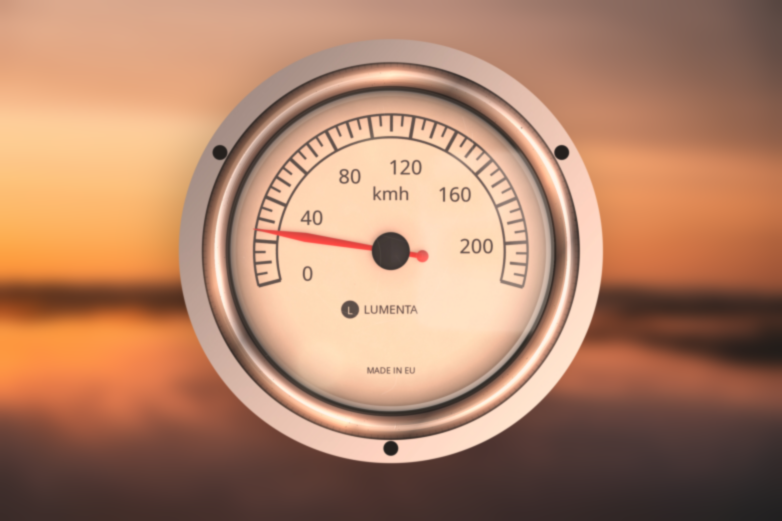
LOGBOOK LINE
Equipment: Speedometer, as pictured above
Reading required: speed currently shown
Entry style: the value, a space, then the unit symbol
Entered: 25 km/h
